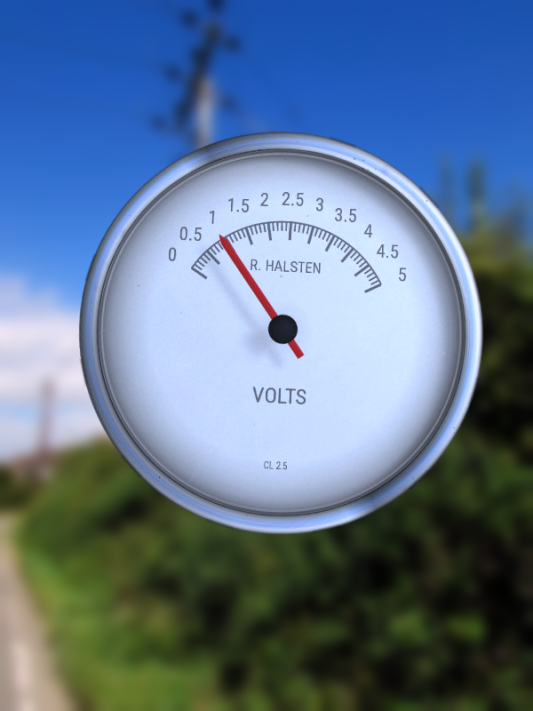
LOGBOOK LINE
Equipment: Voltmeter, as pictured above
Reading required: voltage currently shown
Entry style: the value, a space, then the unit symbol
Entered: 0.9 V
